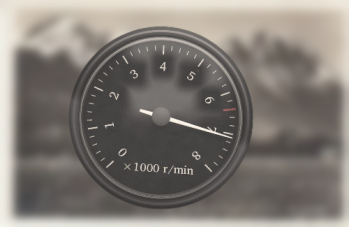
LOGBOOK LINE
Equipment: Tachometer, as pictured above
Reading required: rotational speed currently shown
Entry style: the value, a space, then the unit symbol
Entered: 7100 rpm
